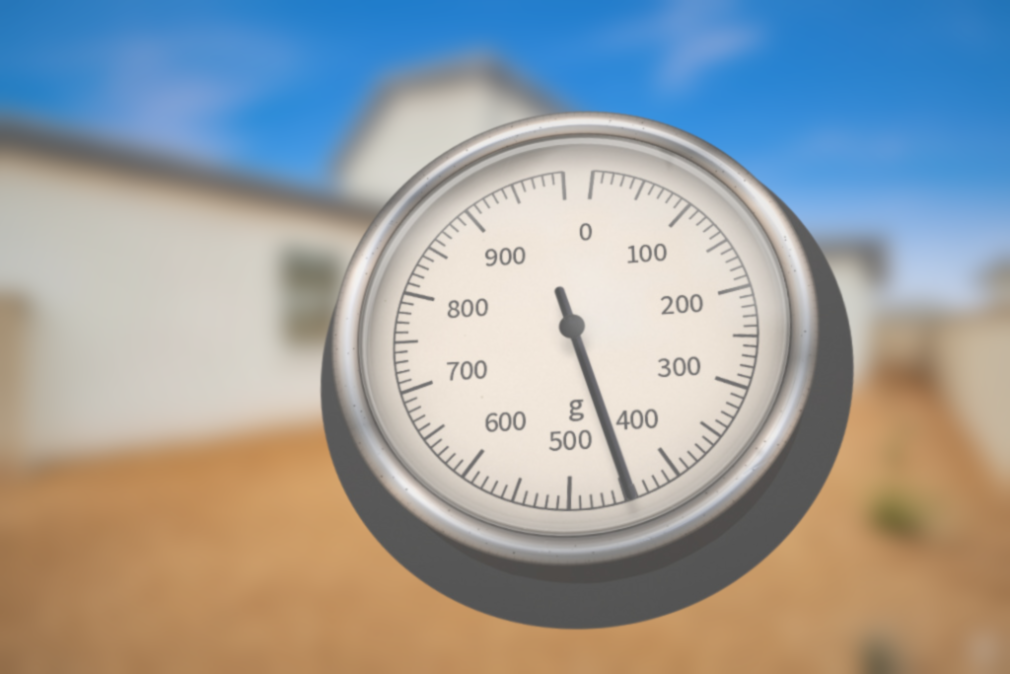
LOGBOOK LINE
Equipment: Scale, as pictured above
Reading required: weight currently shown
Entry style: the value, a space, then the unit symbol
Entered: 445 g
